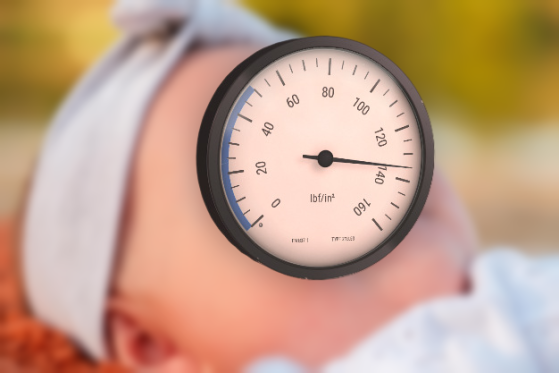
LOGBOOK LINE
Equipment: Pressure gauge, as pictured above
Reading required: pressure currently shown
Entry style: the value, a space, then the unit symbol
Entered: 135 psi
